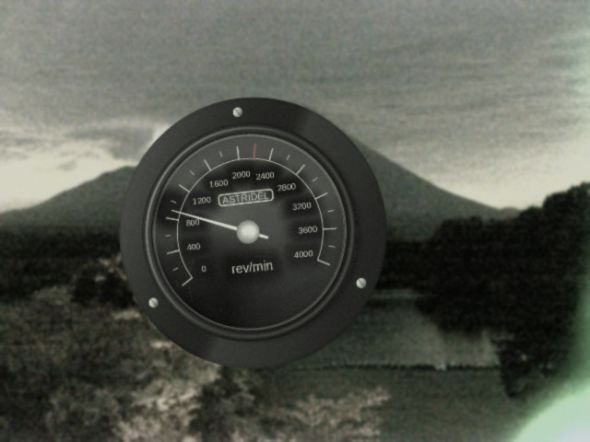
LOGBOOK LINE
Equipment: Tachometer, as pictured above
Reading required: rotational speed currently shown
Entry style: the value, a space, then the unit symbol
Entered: 900 rpm
